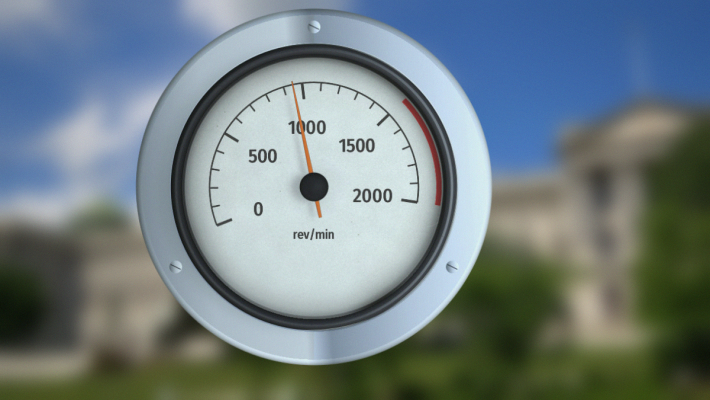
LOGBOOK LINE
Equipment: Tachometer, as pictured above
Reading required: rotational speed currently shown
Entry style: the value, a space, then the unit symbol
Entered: 950 rpm
